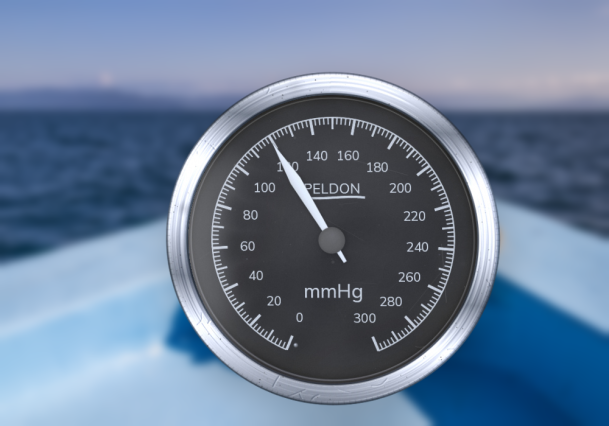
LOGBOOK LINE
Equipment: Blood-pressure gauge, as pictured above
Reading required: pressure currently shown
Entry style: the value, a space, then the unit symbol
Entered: 120 mmHg
